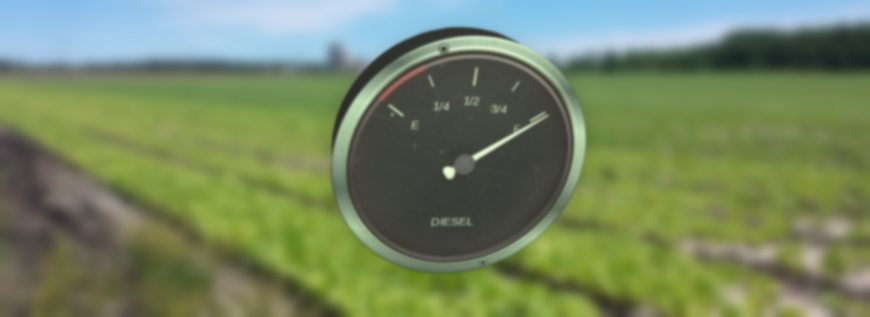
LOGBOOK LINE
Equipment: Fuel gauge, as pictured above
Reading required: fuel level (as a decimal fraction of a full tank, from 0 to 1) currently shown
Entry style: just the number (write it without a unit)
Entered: 1
